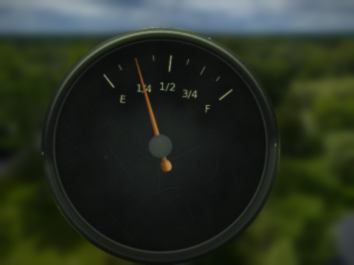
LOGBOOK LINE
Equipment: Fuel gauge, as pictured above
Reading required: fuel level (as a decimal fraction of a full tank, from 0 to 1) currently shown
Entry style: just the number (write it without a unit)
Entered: 0.25
